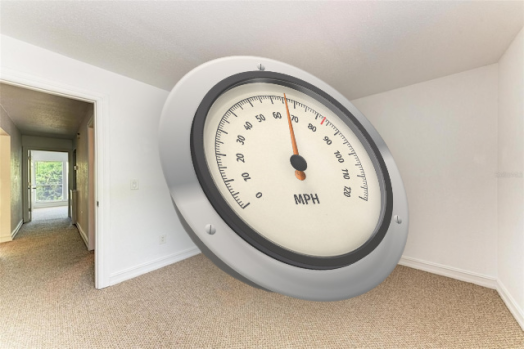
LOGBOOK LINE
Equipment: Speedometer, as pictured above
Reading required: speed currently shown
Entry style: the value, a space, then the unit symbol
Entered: 65 mph
